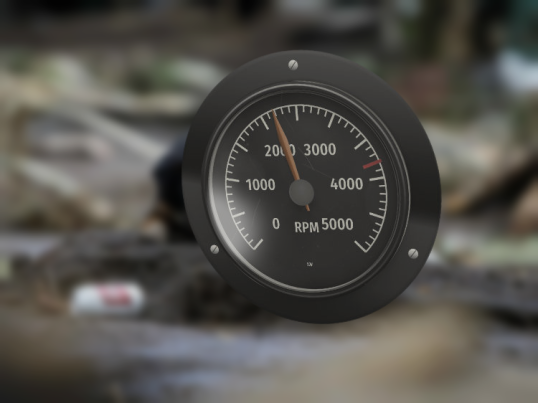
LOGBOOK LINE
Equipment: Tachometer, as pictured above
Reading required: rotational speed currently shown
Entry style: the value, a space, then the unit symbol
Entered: 2200 rpm
